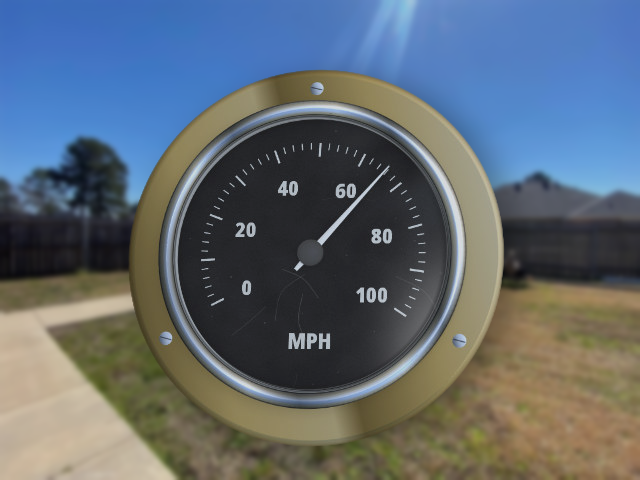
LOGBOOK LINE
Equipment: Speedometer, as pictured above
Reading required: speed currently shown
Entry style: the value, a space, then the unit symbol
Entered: 66 mph
